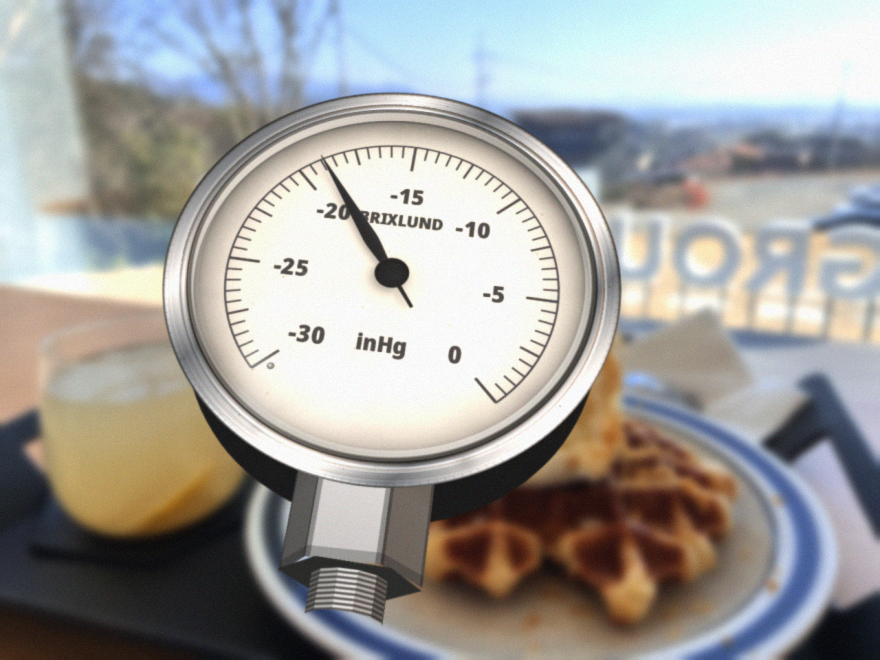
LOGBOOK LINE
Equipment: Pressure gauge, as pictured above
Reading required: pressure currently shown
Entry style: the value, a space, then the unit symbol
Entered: -19 inHg
